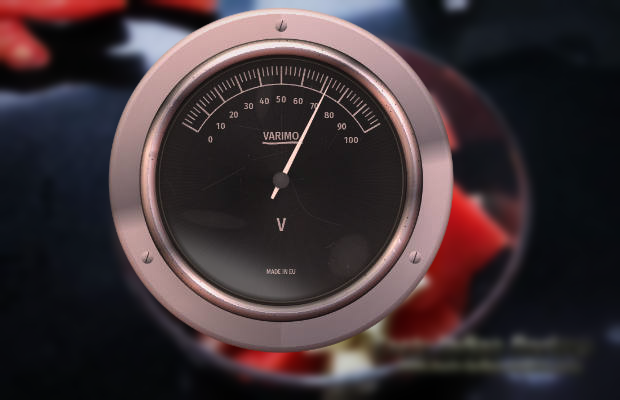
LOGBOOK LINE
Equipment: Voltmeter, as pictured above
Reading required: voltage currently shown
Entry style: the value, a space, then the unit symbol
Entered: 72 V
